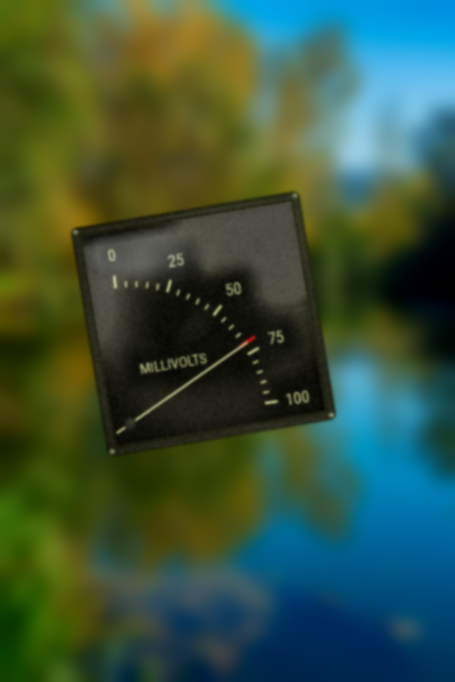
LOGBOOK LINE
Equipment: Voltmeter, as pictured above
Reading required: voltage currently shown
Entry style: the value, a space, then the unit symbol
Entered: 70 mV
